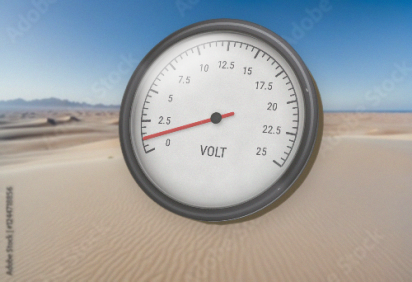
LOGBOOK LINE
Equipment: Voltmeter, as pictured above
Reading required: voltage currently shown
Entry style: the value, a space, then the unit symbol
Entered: 1 V
